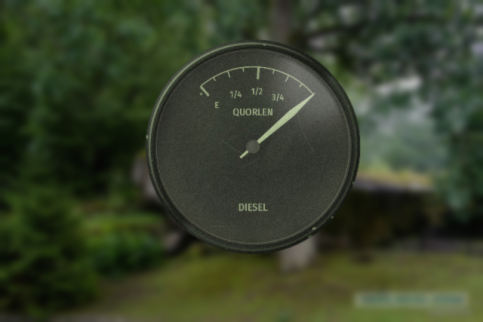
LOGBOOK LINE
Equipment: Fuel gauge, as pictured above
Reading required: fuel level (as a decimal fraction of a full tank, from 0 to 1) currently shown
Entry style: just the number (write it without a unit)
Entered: 1
